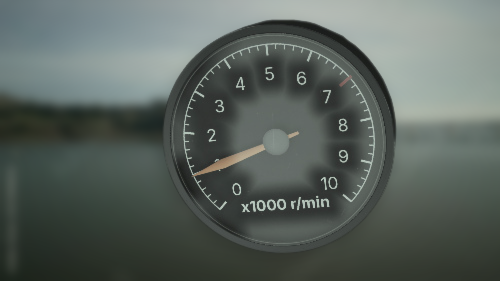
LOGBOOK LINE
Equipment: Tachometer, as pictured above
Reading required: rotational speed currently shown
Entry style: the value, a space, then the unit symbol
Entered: 1000 rpm
